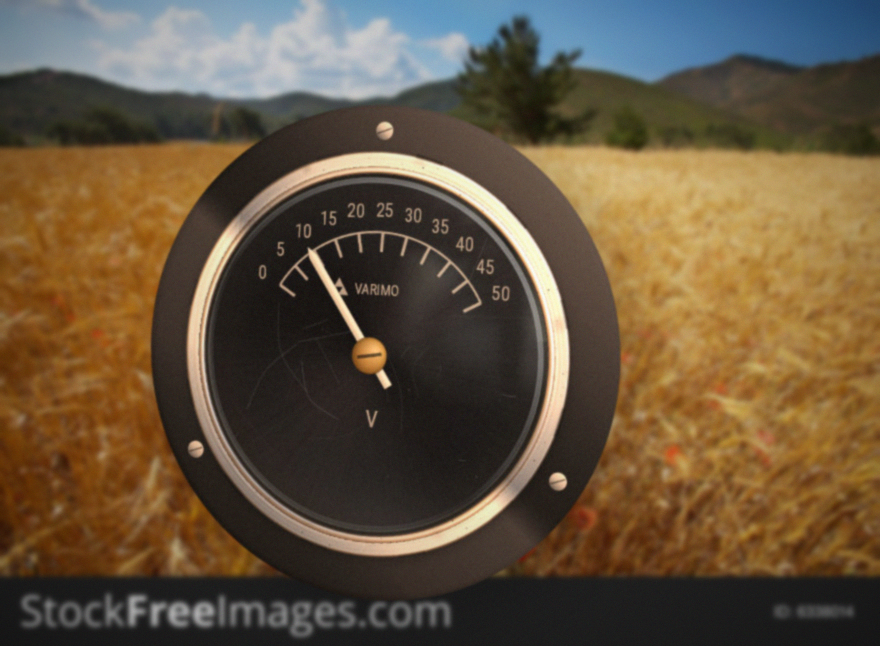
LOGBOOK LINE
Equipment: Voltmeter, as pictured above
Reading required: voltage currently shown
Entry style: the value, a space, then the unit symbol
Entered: 10 V
